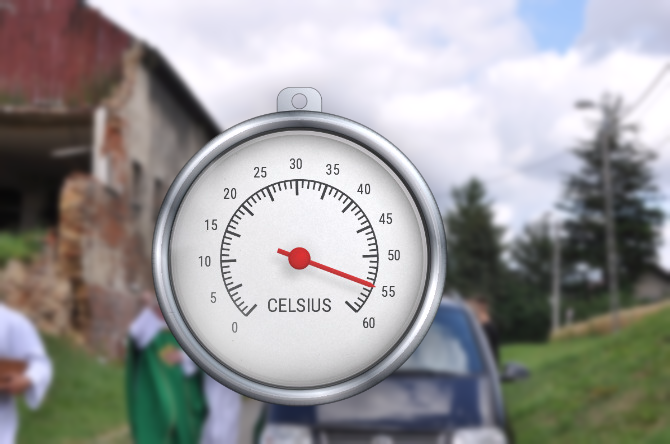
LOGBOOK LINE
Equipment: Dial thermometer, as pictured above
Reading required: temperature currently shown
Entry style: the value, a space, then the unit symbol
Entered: 55 °C
